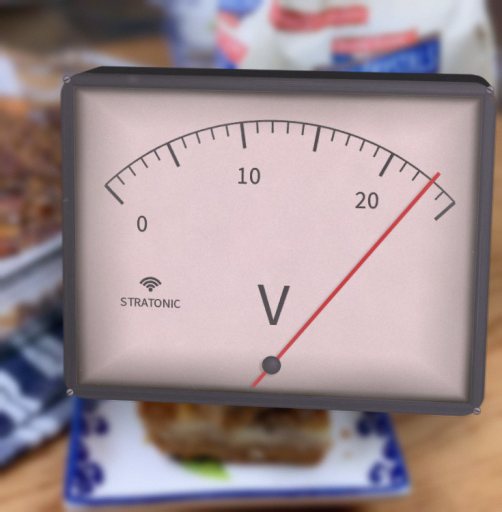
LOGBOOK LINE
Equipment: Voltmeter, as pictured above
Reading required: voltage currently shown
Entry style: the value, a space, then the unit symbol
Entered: 23 V
